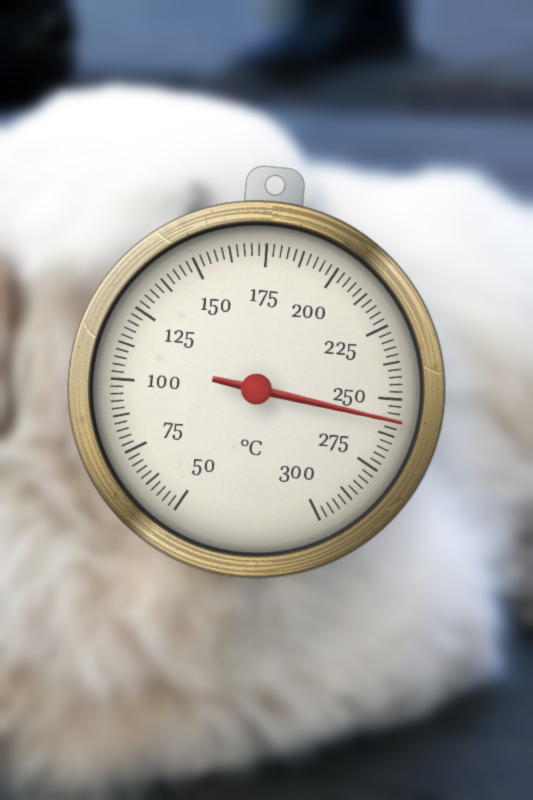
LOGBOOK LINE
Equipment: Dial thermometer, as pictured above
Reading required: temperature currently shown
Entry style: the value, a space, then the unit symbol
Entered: 257.5 °C
